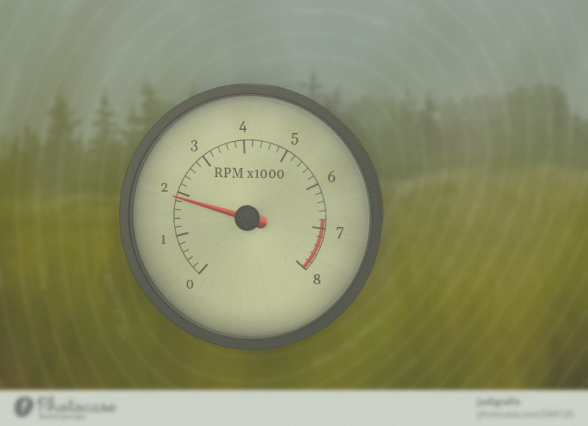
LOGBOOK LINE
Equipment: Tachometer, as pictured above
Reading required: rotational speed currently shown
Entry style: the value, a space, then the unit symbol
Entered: 1900 rpm
